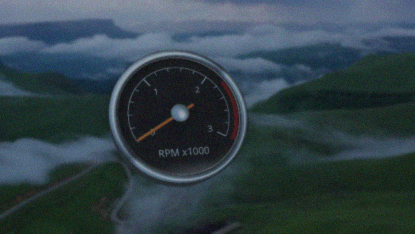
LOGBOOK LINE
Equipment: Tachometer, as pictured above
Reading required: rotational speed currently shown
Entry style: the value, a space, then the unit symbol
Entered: 0 rpm
